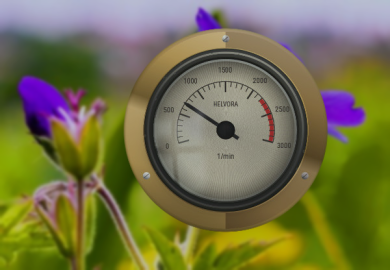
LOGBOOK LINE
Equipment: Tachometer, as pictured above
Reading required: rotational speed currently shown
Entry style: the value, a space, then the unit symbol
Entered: 700 rpm
